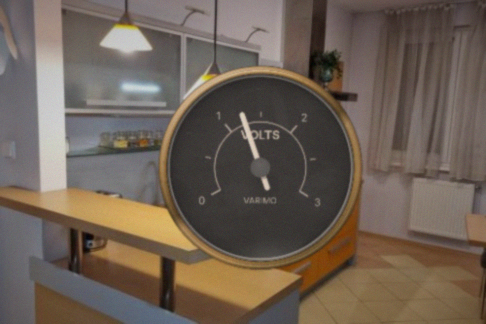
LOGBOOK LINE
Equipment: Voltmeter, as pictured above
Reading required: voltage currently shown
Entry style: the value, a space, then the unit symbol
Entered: 1.25 V
